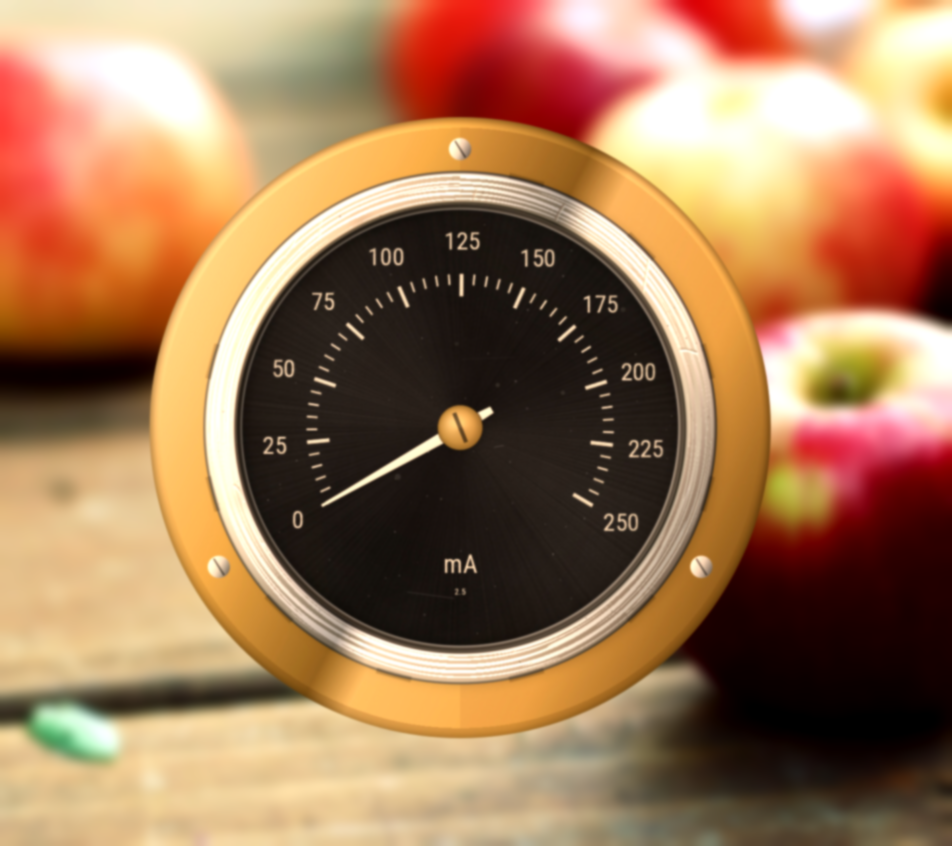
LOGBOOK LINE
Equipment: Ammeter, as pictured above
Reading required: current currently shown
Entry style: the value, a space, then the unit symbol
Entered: 0 mA
